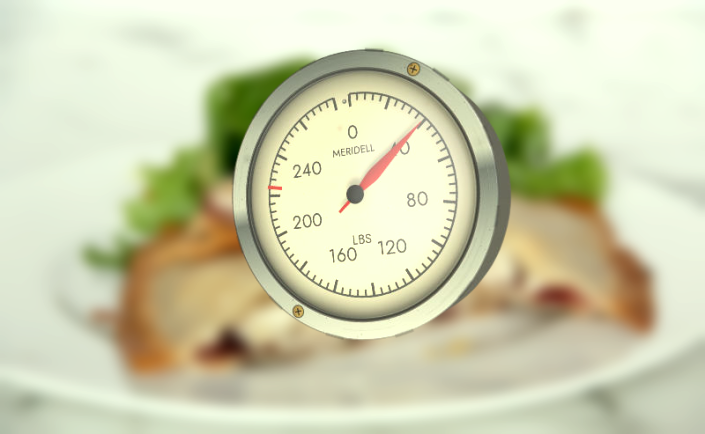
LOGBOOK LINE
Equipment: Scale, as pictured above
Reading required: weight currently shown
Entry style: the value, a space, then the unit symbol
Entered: 40 lb
